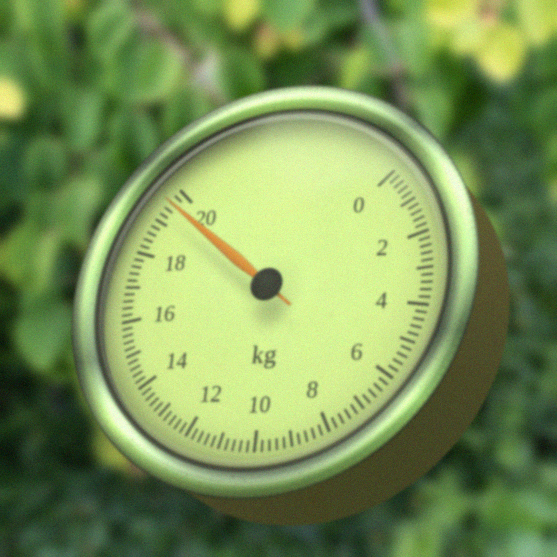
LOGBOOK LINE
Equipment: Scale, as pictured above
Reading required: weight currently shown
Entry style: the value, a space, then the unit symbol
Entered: 19.6 kg
